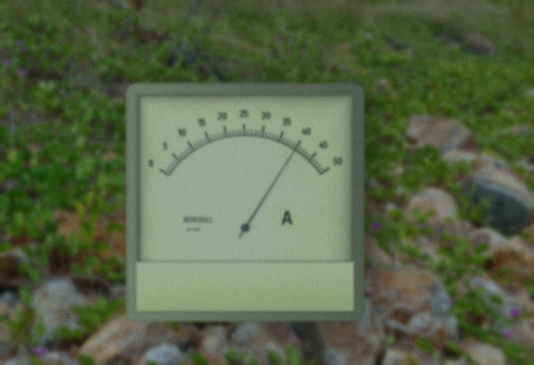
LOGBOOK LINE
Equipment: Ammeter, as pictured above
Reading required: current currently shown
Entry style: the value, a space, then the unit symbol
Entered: 40 A
